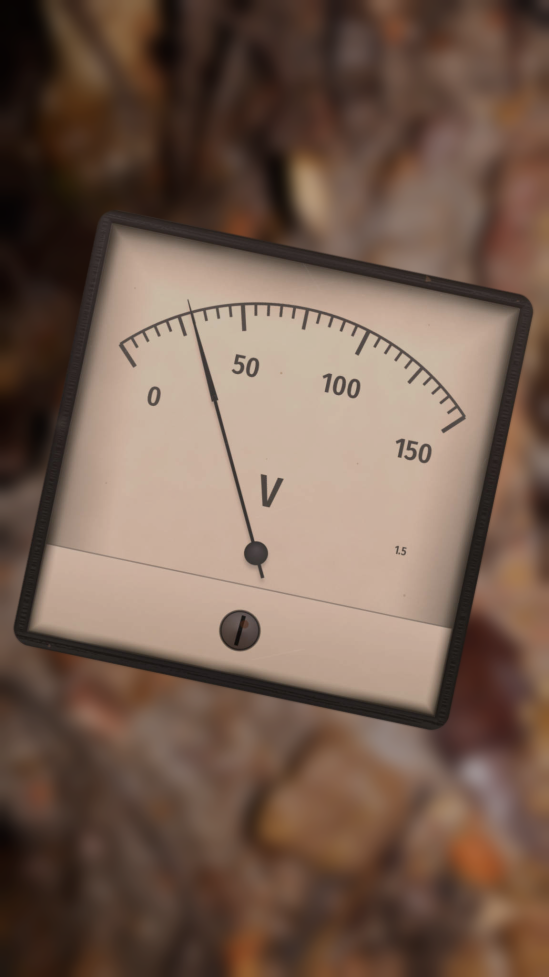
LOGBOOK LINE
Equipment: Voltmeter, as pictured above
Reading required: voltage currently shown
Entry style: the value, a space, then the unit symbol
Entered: 30 V
